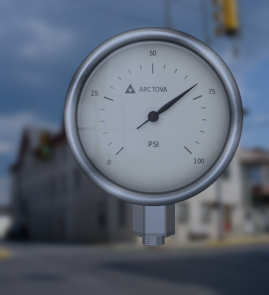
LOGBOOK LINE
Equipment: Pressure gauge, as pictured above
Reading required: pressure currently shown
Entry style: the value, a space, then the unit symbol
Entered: 70 psi
